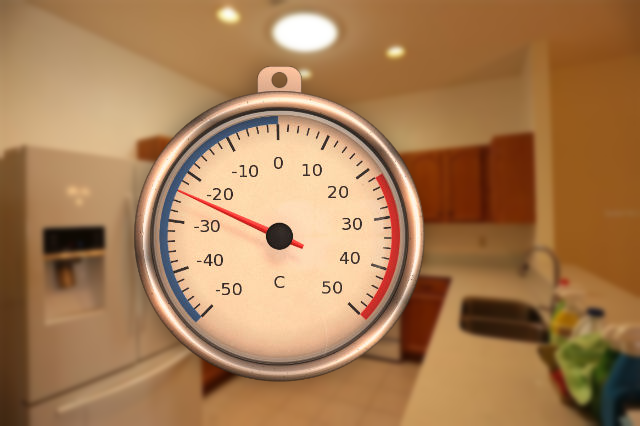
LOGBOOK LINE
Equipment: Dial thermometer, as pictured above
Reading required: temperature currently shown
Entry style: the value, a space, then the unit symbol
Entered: -24 °C
